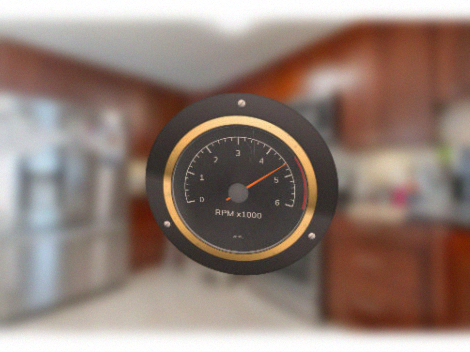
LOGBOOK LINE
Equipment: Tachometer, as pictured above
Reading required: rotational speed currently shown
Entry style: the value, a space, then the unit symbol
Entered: 4600 rpm
